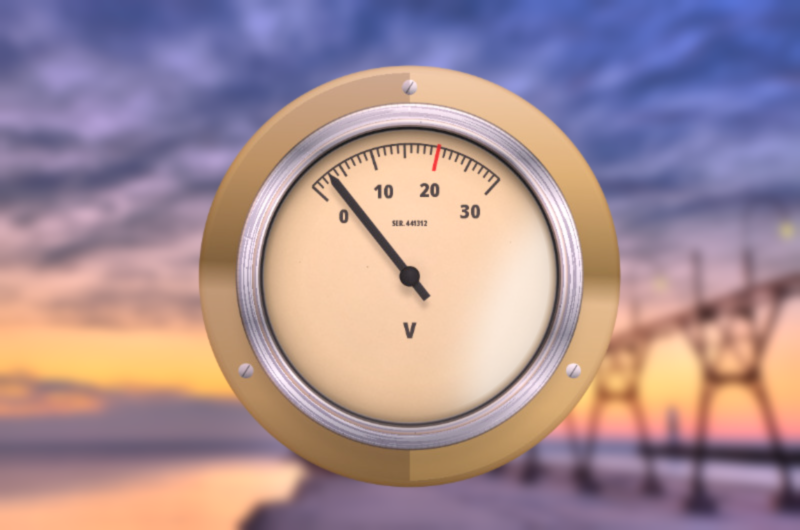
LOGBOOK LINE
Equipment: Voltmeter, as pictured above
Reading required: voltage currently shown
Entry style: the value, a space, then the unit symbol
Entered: 3 V
